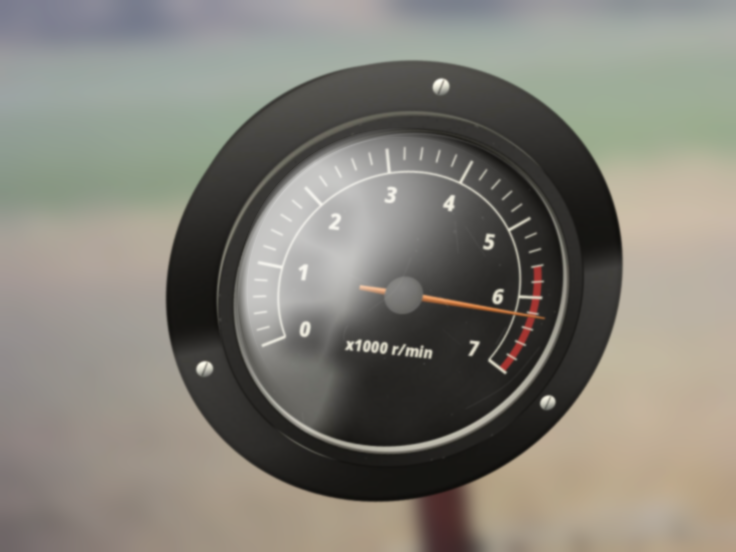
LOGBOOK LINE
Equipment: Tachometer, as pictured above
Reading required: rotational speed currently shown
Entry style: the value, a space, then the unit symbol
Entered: 6200 rpm
